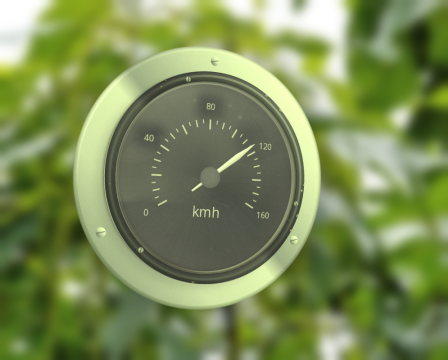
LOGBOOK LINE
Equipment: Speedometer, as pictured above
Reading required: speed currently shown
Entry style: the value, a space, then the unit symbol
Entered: 115 km/h
